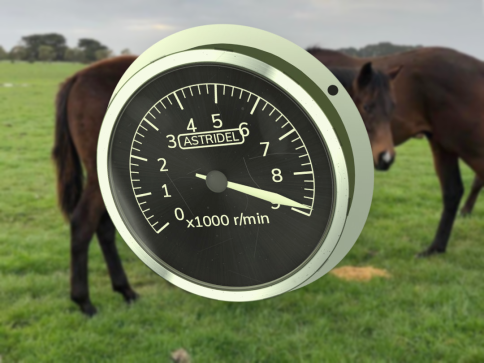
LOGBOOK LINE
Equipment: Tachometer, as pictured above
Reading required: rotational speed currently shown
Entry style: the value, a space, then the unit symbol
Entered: 8800 rpm
